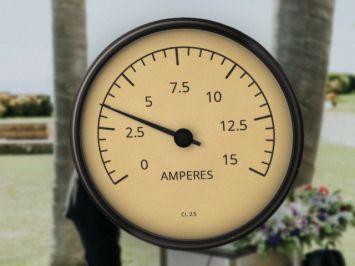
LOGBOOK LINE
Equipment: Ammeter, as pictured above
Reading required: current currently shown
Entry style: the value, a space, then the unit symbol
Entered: 3.5 A
